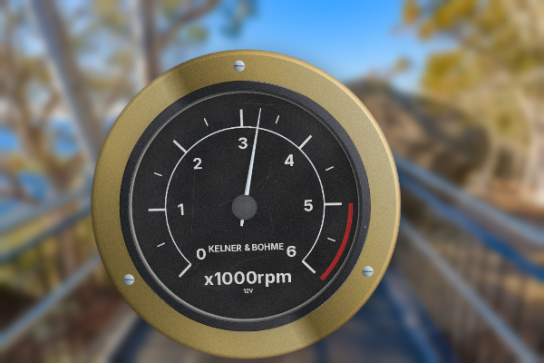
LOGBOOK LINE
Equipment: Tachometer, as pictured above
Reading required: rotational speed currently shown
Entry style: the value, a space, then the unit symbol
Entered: 3250 rpm
